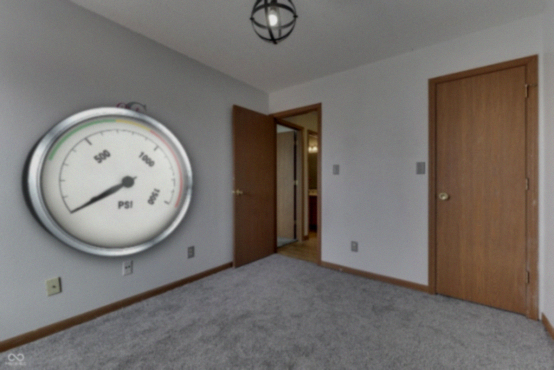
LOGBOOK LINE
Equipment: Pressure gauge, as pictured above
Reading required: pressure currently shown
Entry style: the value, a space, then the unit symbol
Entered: 0 psi
